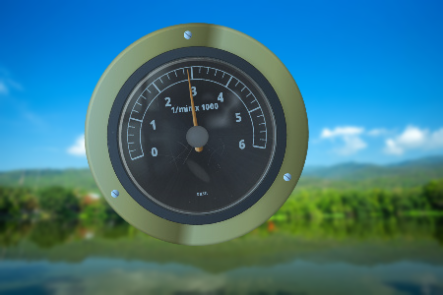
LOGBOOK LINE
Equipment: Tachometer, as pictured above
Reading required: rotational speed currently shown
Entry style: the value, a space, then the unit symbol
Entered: 2900 rpm
